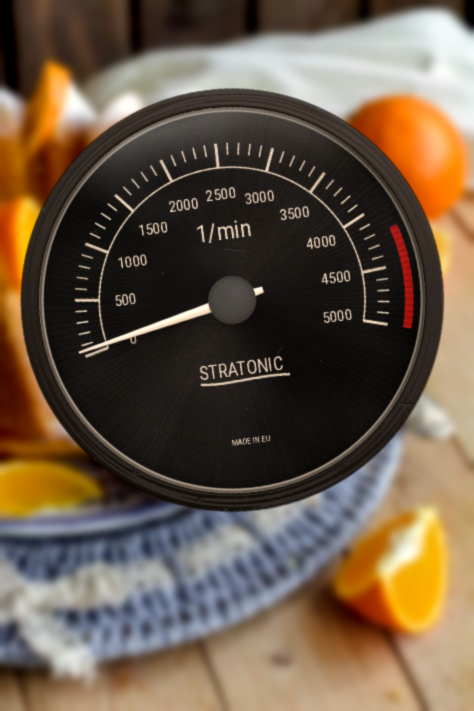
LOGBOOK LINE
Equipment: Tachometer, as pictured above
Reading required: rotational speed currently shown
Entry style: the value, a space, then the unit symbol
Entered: 50 rpm
